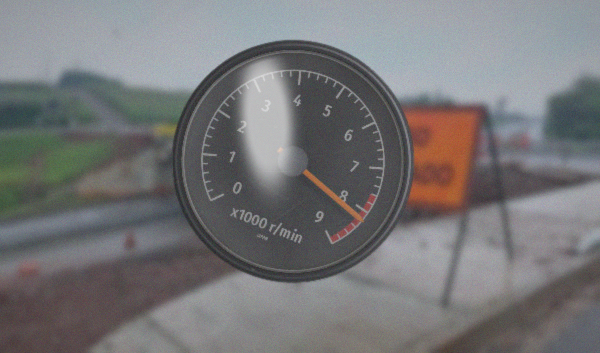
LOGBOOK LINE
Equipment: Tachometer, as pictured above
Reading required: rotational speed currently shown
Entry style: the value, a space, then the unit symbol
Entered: 8200 rpm
